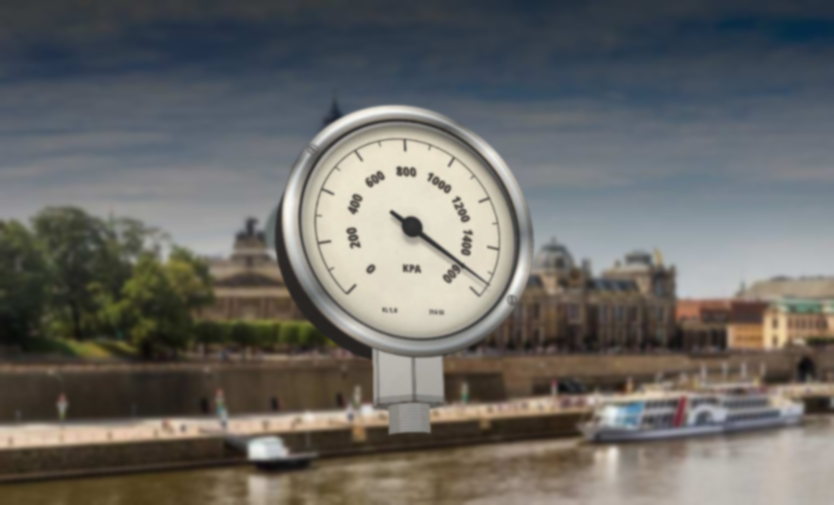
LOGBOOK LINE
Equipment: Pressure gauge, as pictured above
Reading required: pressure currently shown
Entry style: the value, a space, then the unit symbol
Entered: 1550 kPa
